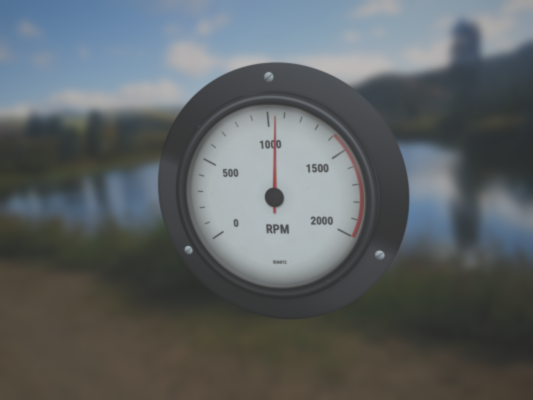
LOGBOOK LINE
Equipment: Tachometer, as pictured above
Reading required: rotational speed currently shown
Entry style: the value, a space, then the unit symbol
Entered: 1050 rpm
